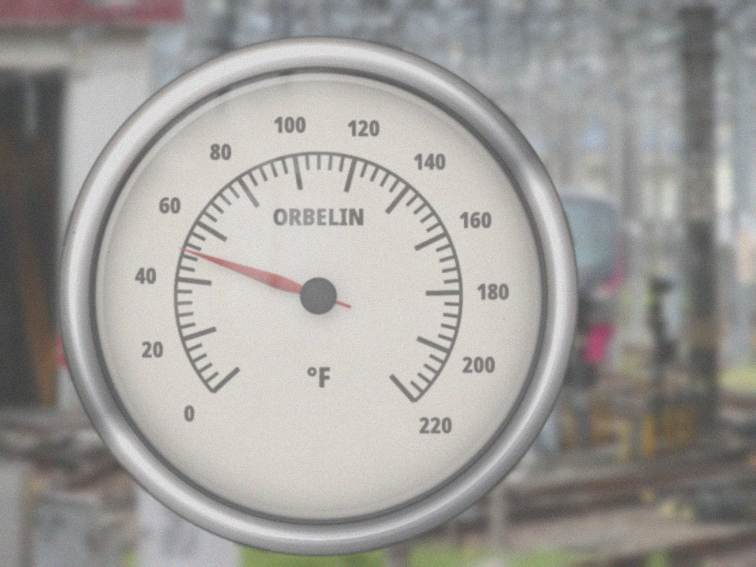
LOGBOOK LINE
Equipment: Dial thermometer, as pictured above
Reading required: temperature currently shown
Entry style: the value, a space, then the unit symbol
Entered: 50 °F
